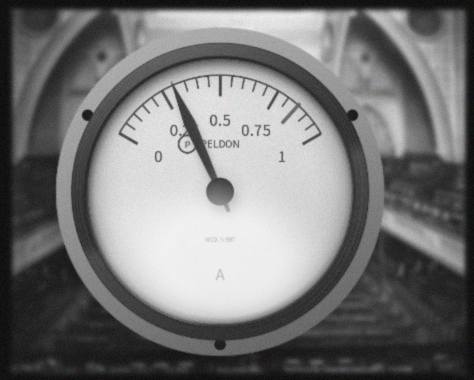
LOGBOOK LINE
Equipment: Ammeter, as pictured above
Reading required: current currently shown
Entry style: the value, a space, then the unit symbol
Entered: 0.3 A
